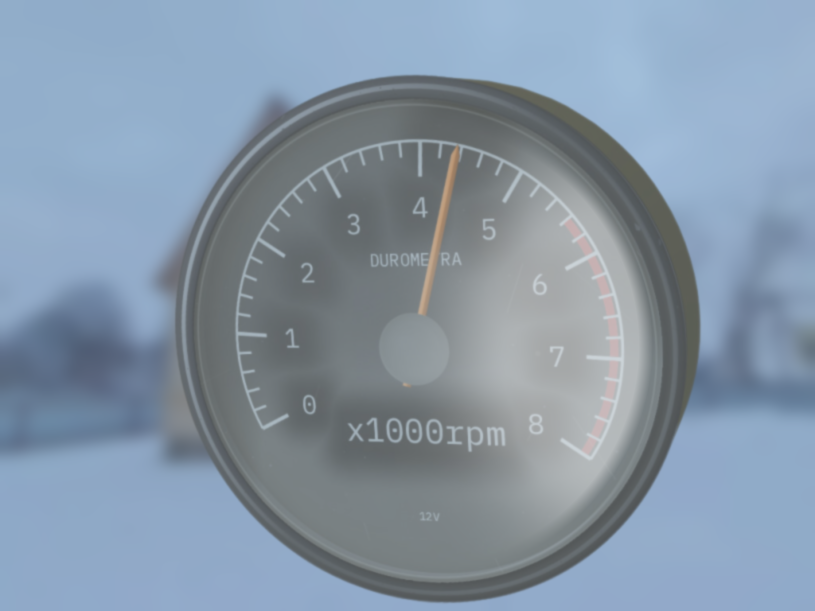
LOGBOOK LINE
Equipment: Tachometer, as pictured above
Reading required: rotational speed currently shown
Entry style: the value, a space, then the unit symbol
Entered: 4400 rpm
